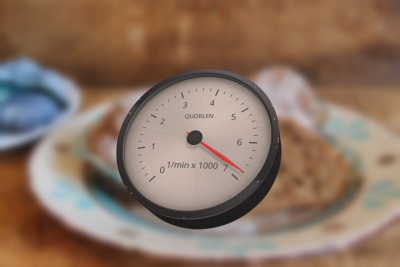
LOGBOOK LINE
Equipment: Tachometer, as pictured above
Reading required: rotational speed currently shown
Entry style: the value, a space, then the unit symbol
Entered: 6800 rpm
